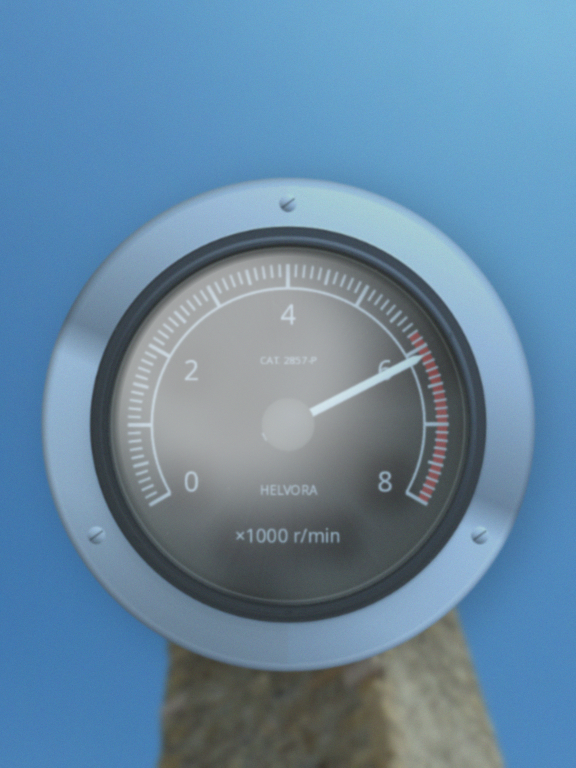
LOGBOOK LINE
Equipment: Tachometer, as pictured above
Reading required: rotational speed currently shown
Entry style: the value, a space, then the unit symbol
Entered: 6100 rpm
